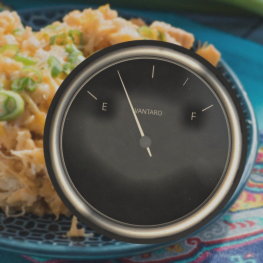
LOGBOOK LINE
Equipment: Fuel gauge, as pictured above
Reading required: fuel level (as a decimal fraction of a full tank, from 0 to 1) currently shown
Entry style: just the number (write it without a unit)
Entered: 0.25
